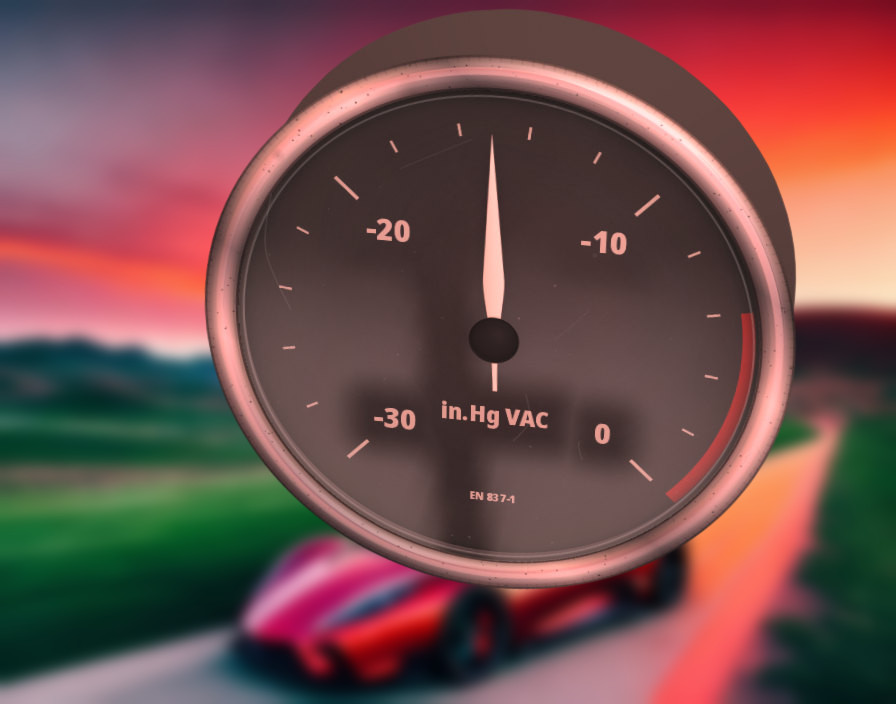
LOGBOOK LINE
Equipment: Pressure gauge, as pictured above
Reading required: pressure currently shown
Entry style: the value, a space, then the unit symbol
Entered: -15 inHg
